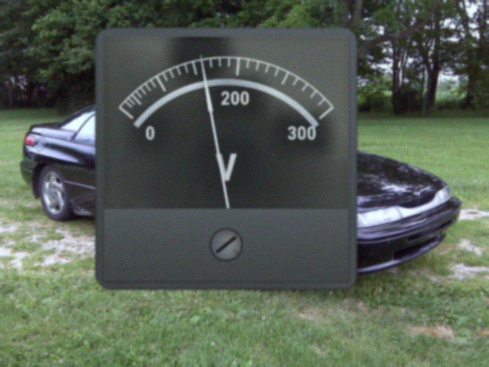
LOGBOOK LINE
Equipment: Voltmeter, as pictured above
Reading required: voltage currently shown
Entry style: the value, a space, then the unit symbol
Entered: 160 V
